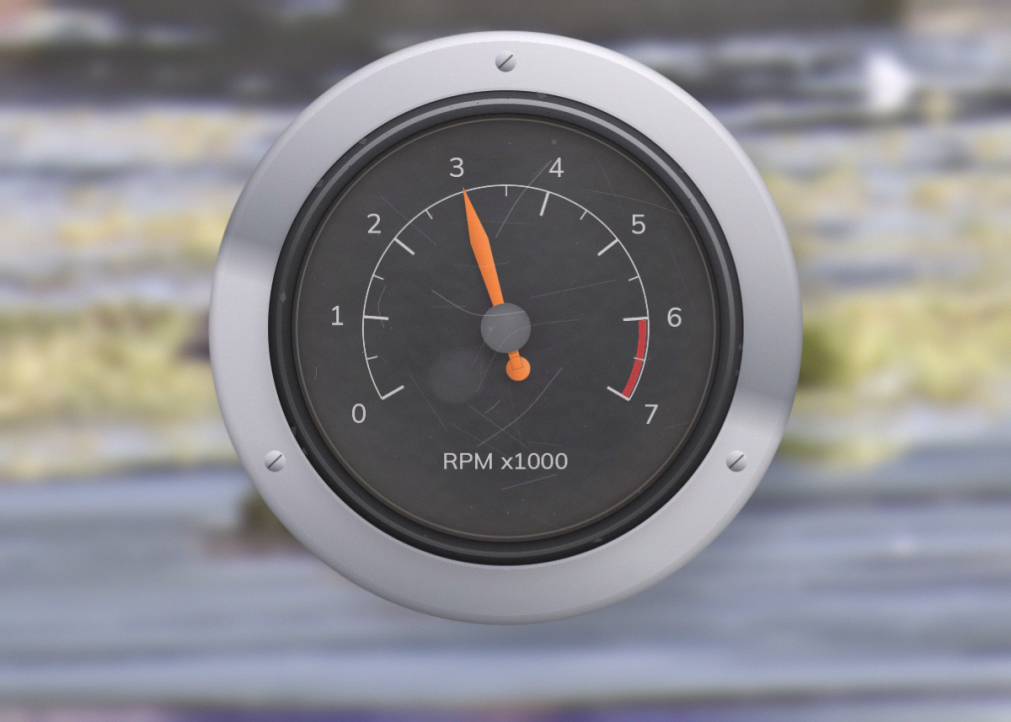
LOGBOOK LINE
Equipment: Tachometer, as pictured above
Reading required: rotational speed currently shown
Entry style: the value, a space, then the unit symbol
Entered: 3000 rpm
